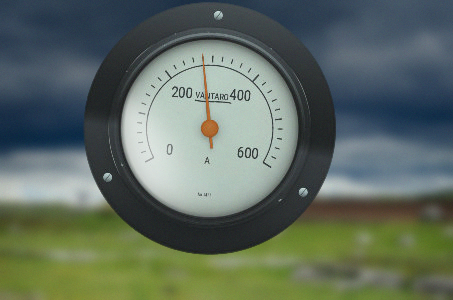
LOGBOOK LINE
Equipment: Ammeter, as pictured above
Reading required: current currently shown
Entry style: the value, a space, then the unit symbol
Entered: 280 A
